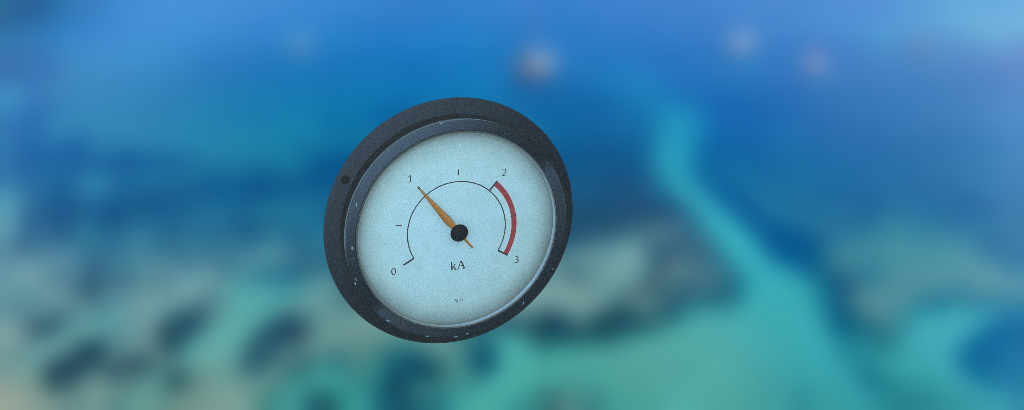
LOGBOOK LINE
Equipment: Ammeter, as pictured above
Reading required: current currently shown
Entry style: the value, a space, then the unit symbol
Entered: 1 kA
